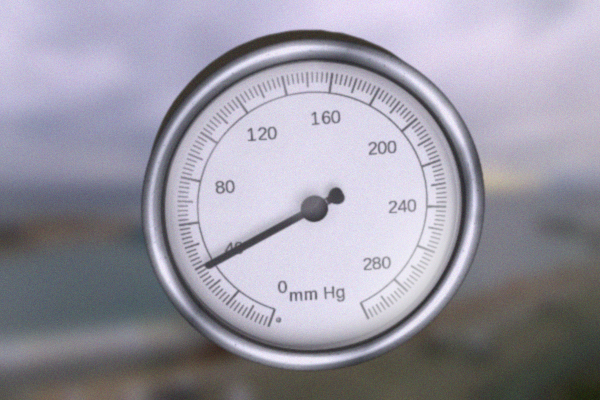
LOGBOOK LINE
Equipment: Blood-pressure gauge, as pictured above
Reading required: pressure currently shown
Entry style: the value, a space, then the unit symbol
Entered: 40 mmHg
